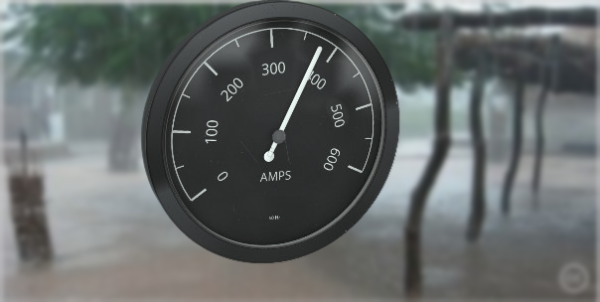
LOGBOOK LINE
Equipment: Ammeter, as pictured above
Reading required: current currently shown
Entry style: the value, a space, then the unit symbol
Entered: 375 A
